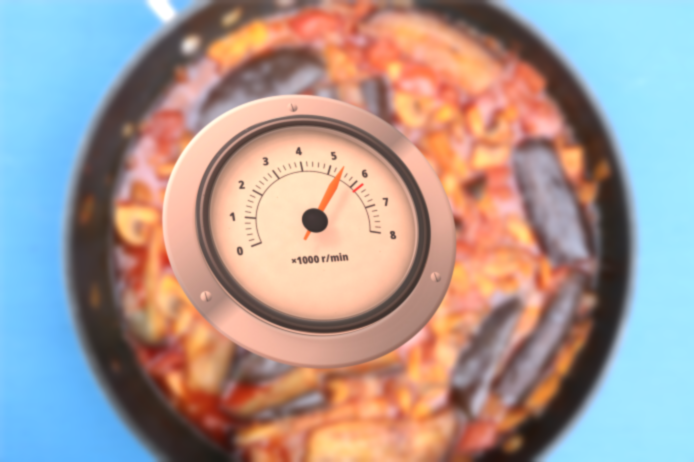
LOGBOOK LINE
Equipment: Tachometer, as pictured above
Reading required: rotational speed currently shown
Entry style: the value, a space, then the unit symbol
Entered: 5400 rpm
